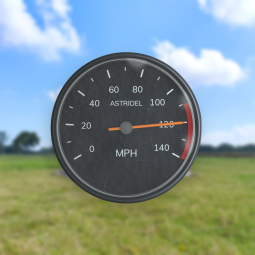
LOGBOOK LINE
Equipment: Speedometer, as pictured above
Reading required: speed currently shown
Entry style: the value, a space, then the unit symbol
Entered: 120 mph
